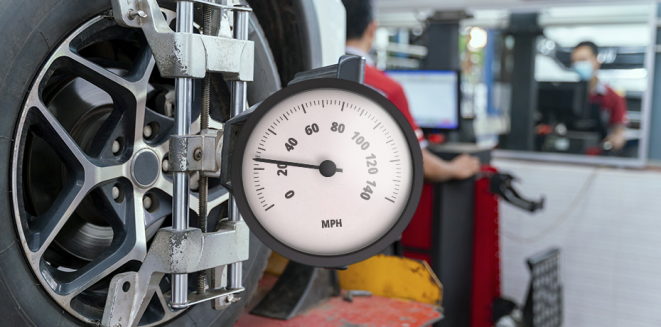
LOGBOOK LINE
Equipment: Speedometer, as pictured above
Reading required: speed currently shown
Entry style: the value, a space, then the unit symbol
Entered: 24 mph
